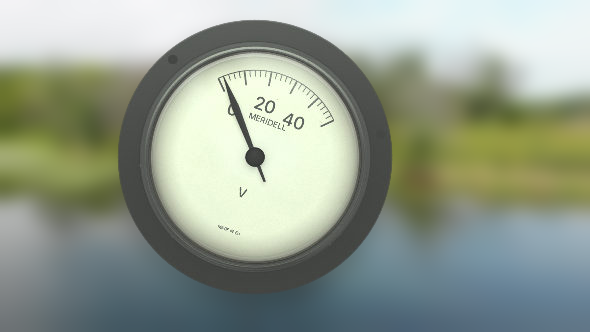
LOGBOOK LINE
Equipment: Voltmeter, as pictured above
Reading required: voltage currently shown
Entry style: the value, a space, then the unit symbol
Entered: 2 V
